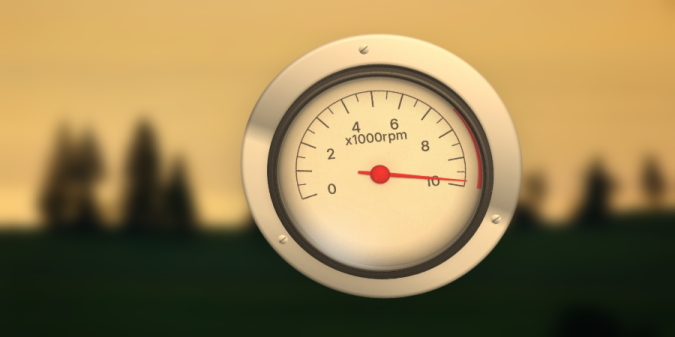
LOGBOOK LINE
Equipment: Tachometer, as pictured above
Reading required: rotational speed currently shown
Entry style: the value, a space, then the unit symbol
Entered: 9750 rpm
